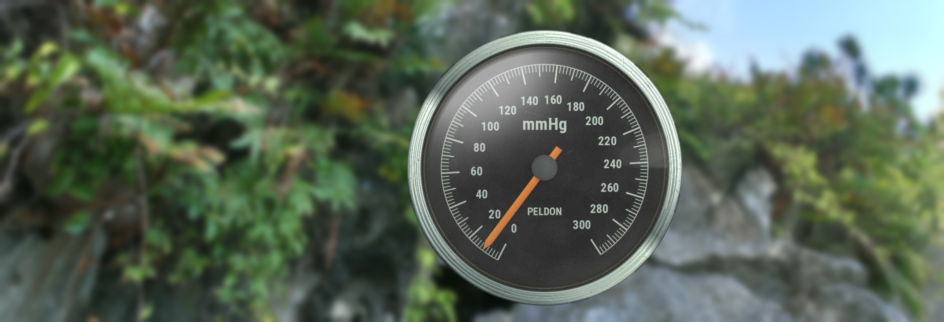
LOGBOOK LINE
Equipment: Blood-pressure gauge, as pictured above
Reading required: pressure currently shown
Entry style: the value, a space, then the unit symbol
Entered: 10 mmHg
